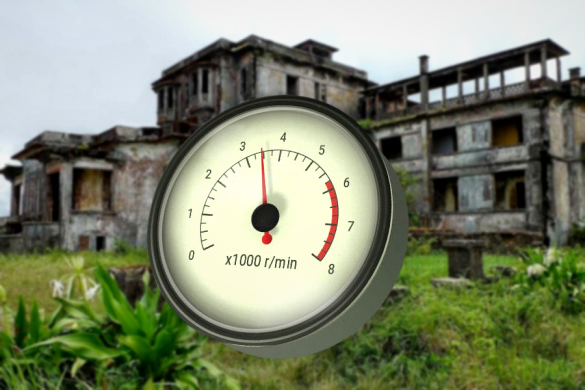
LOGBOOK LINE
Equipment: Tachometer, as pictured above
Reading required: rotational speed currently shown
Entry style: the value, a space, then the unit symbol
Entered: 3500 rpm
